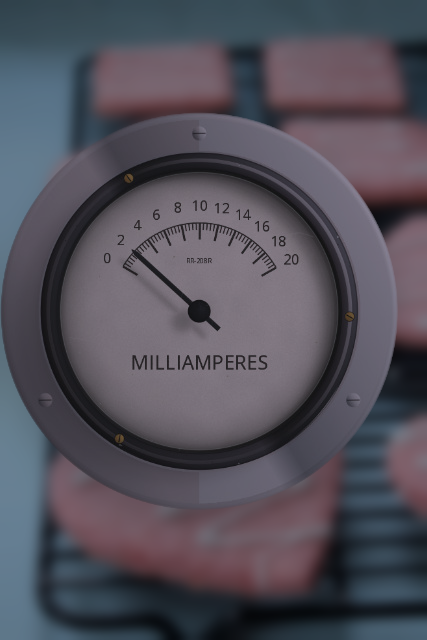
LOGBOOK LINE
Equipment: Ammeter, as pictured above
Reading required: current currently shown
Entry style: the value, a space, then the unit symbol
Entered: 2 mA
